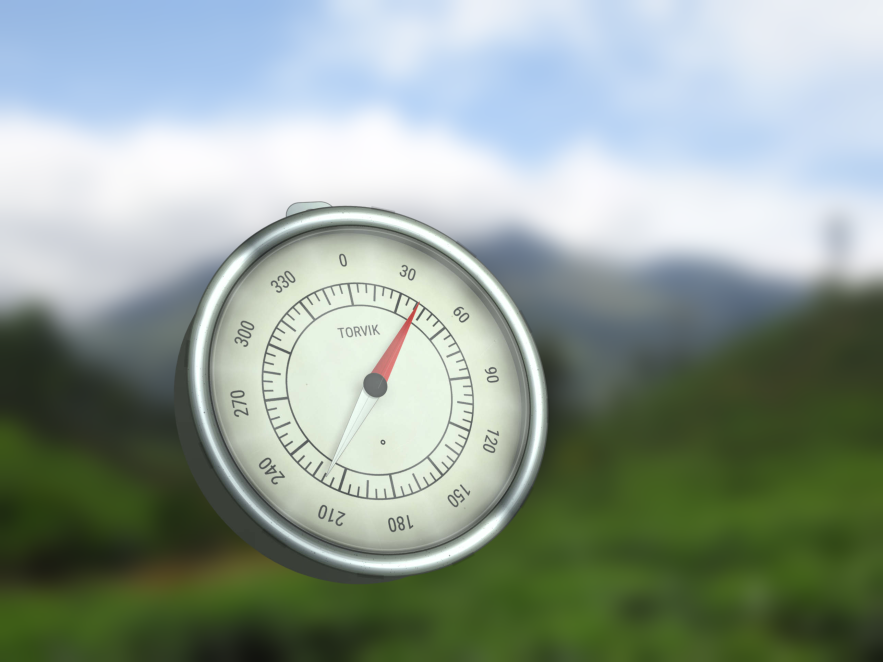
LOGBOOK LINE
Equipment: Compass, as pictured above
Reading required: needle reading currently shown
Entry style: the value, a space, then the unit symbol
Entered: 40 °
